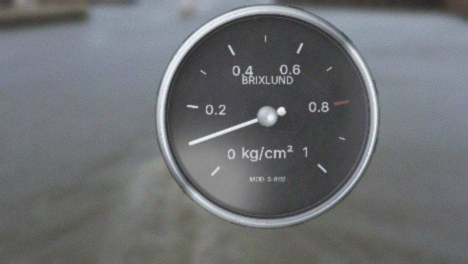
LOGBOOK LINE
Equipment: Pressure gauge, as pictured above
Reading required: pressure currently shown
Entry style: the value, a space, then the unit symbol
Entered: 0.1 kg/cm²
